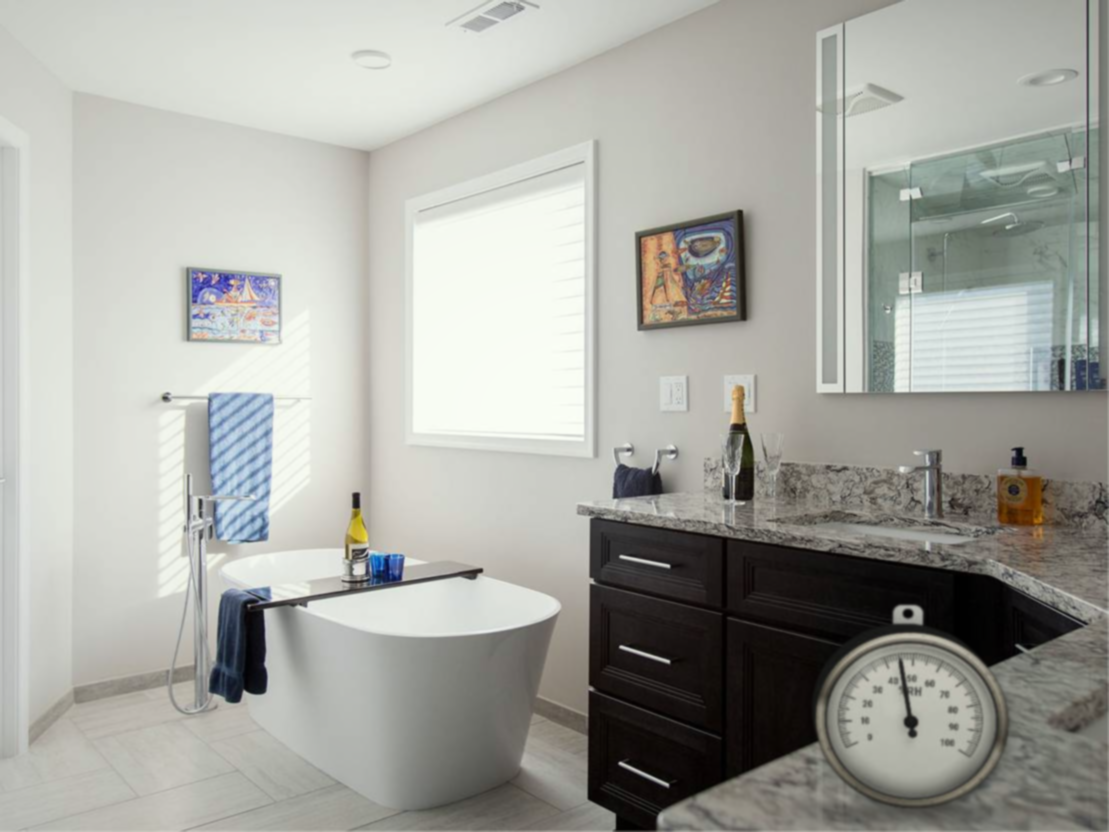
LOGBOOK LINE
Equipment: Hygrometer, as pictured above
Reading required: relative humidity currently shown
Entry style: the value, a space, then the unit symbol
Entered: 45 %
